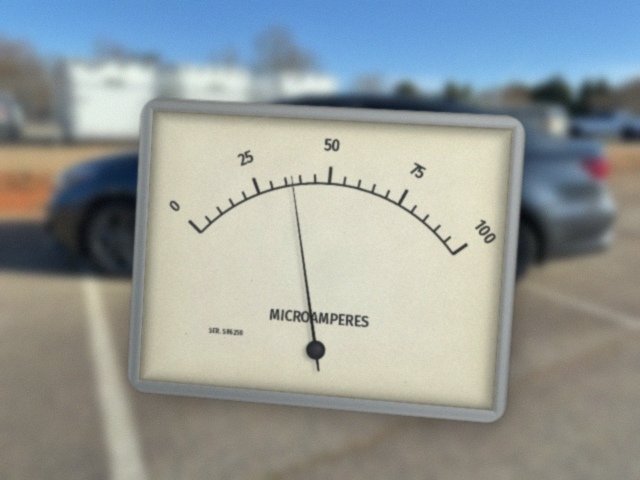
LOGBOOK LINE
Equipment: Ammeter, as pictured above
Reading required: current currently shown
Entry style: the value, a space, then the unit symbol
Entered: 37.5 µA
